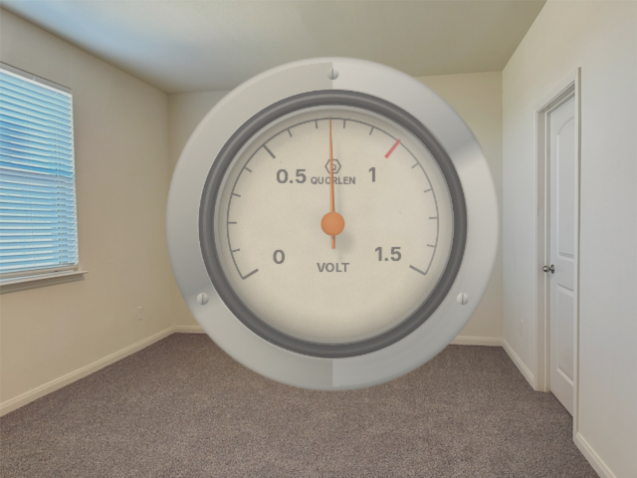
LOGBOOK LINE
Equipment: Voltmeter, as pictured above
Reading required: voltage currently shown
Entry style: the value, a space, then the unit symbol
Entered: 0.75 V
